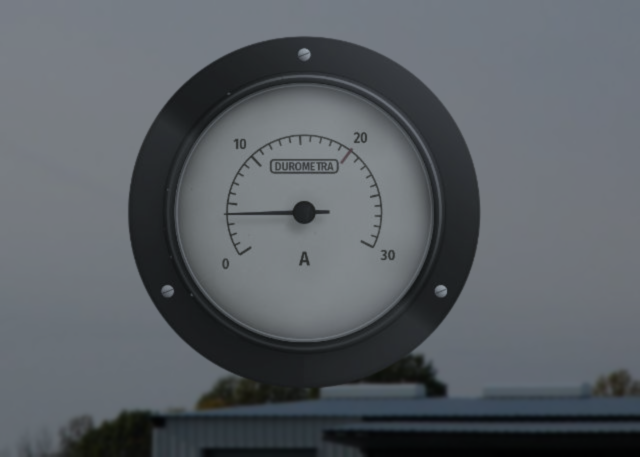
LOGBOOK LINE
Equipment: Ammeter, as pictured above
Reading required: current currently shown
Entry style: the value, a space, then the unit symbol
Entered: 4 A
